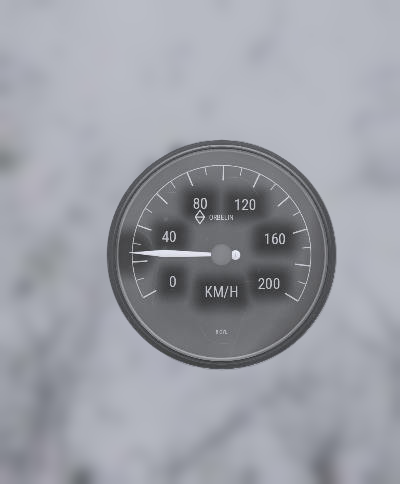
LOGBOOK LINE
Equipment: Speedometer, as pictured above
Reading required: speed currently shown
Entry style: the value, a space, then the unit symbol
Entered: 25 km/h
